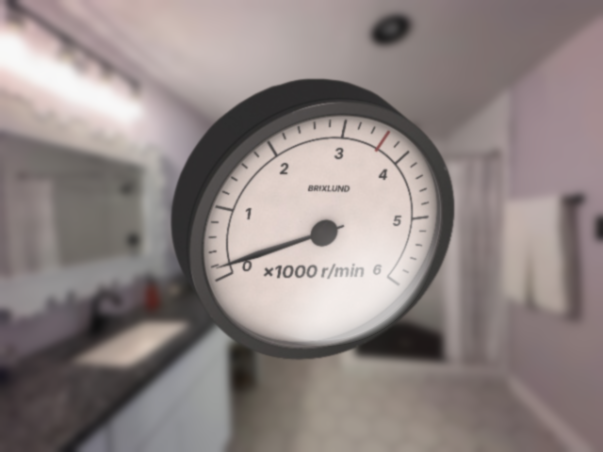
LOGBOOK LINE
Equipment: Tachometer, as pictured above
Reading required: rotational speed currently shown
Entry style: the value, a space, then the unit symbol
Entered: 200 rpm
